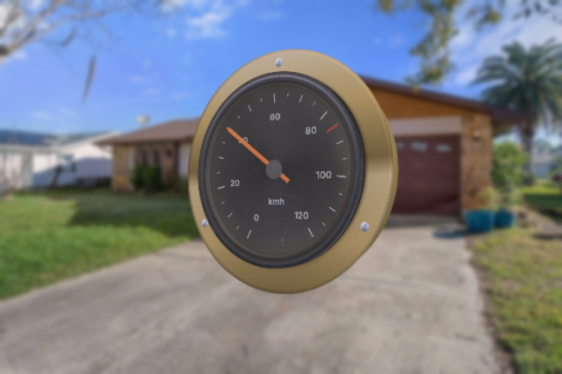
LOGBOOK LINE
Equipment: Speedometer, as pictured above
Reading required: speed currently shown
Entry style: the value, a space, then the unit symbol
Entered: 40 km/h
